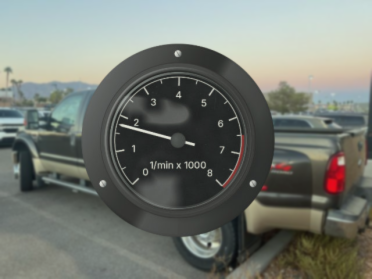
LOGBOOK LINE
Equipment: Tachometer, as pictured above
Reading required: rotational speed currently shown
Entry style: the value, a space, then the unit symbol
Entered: 1750 rpm
